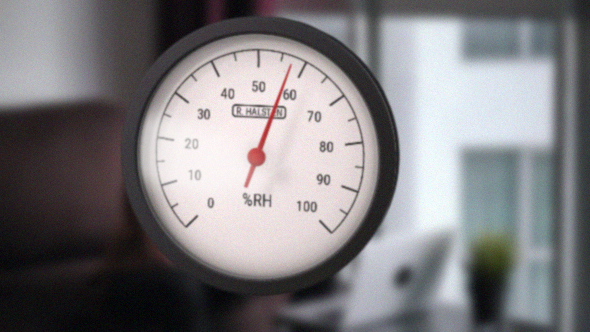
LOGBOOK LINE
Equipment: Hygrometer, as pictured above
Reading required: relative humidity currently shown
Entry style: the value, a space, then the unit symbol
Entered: 57.5 %
